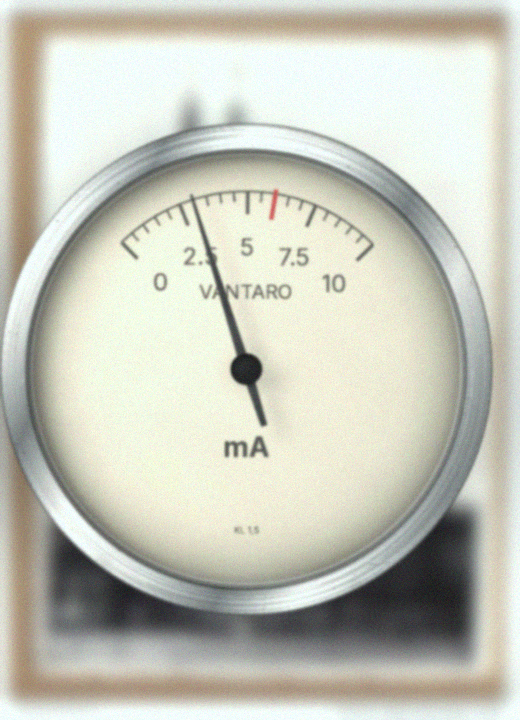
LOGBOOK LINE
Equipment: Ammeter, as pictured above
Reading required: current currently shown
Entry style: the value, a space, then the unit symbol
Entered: 3 mA
